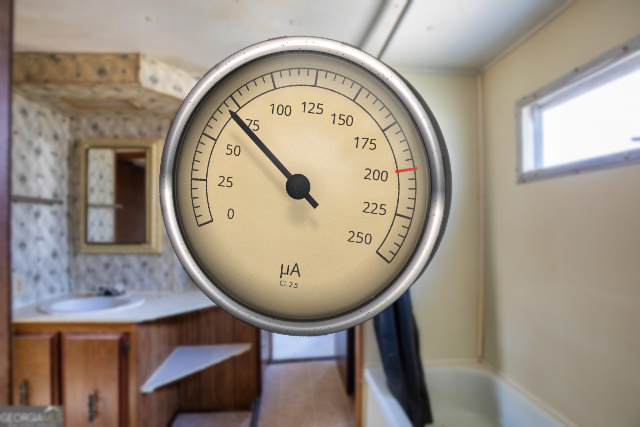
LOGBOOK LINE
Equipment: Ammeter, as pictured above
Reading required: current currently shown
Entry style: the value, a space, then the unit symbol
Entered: 70 µA
